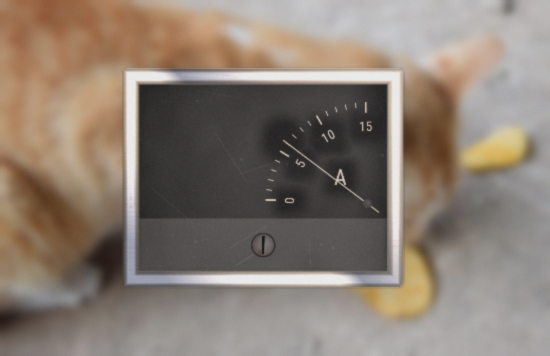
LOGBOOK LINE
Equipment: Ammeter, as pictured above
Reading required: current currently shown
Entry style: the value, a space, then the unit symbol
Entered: 6 A
